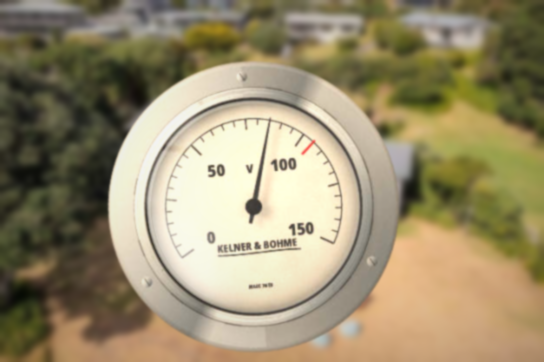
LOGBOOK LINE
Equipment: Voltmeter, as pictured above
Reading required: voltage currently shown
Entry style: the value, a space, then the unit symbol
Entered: 85 V
